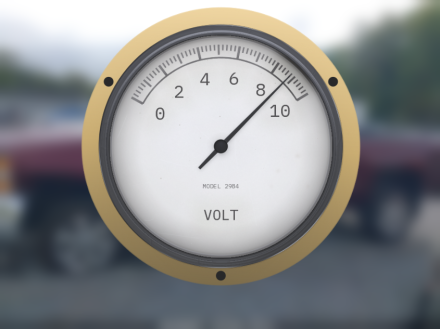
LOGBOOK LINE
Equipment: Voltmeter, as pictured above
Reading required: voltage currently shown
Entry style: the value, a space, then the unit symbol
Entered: 8.8 V
